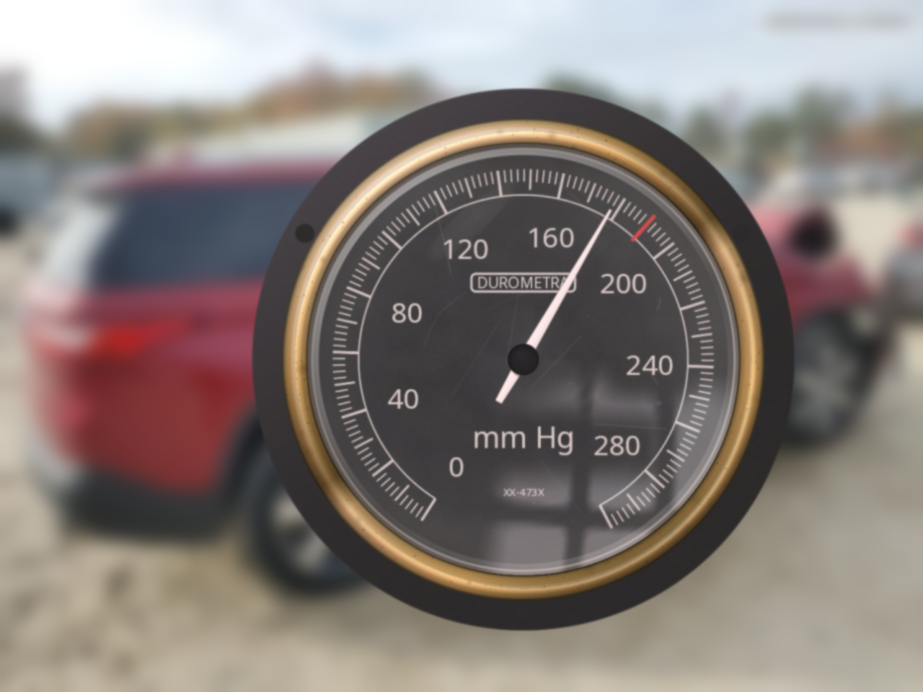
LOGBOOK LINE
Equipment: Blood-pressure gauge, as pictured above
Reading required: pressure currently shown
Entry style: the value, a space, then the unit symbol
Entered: 178 mmHg
